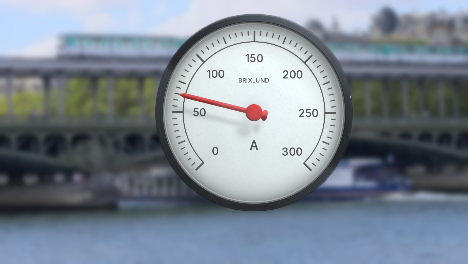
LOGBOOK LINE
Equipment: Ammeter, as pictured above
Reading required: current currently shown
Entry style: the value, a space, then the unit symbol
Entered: 65 A
